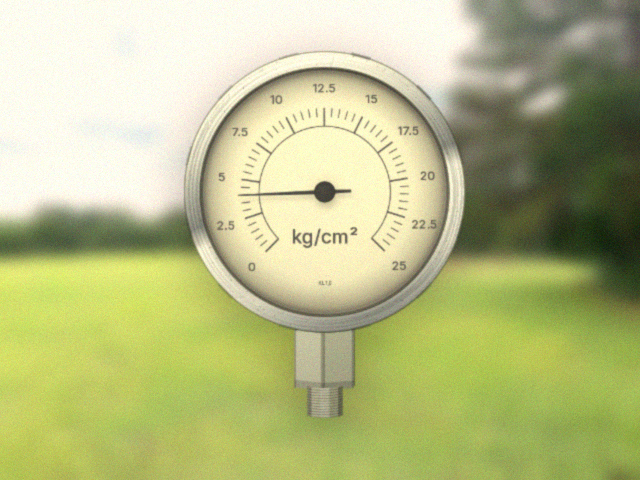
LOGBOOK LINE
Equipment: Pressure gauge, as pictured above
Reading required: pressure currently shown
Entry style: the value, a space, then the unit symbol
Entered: 4 kg/cm²
